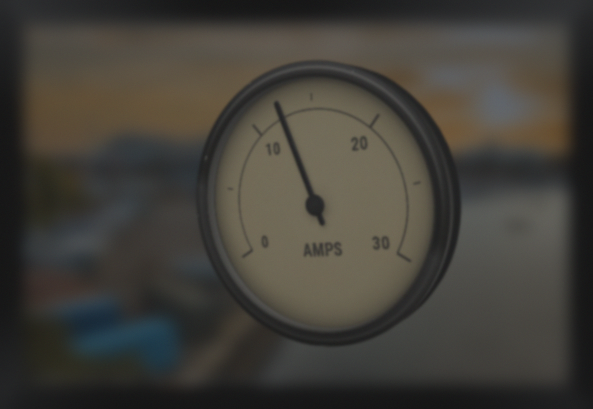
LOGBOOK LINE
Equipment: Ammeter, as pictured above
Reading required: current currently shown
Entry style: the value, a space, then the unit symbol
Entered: 12.5 A
